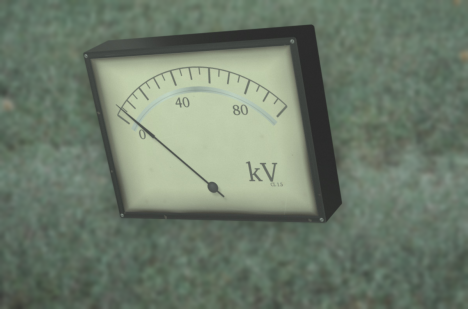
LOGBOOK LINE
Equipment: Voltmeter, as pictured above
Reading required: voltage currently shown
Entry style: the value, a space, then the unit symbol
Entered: 5 kV
